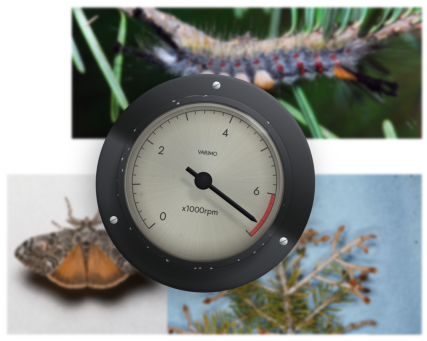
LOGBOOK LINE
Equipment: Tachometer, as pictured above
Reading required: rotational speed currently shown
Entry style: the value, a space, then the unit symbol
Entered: 6700 rpm
